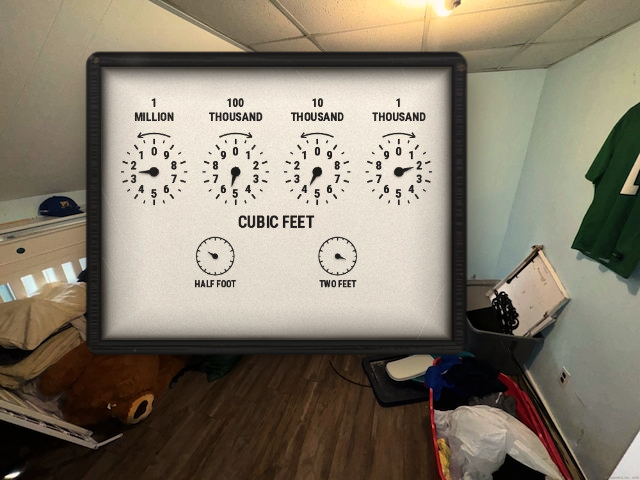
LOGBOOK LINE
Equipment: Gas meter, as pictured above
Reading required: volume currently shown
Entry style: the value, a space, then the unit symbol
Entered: 254200 ft³
